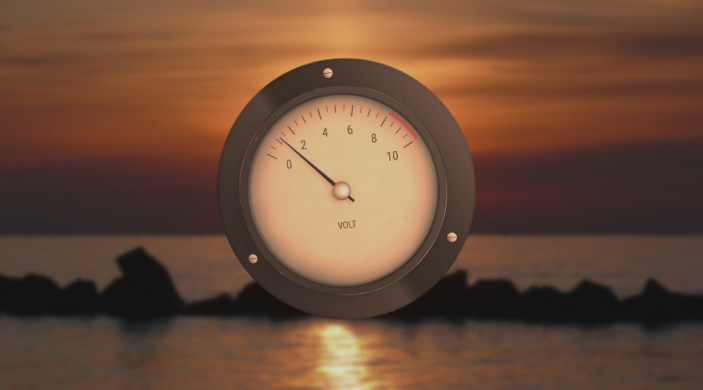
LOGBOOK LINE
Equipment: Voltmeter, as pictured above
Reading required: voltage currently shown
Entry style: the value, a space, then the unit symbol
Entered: 1.25 V
